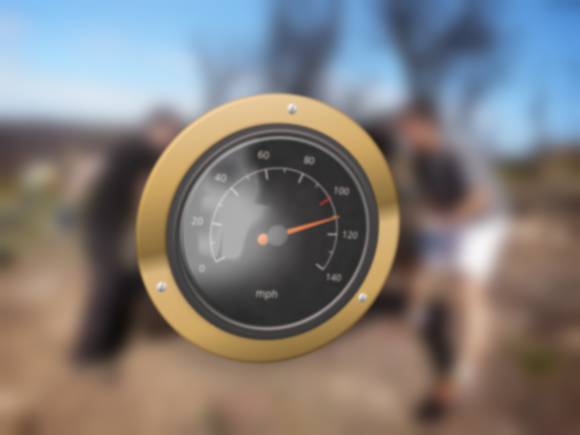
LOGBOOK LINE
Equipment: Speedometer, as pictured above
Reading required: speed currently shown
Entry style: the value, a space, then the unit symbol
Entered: 110 mph
